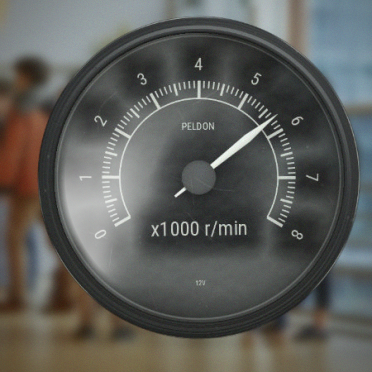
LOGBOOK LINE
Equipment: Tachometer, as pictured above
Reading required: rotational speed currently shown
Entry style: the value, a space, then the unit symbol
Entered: 5700 rpm
